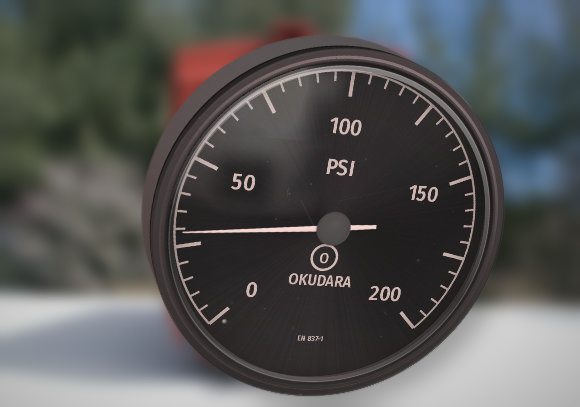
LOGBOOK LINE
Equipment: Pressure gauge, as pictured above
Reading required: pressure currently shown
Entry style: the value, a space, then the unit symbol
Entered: 30 psi
